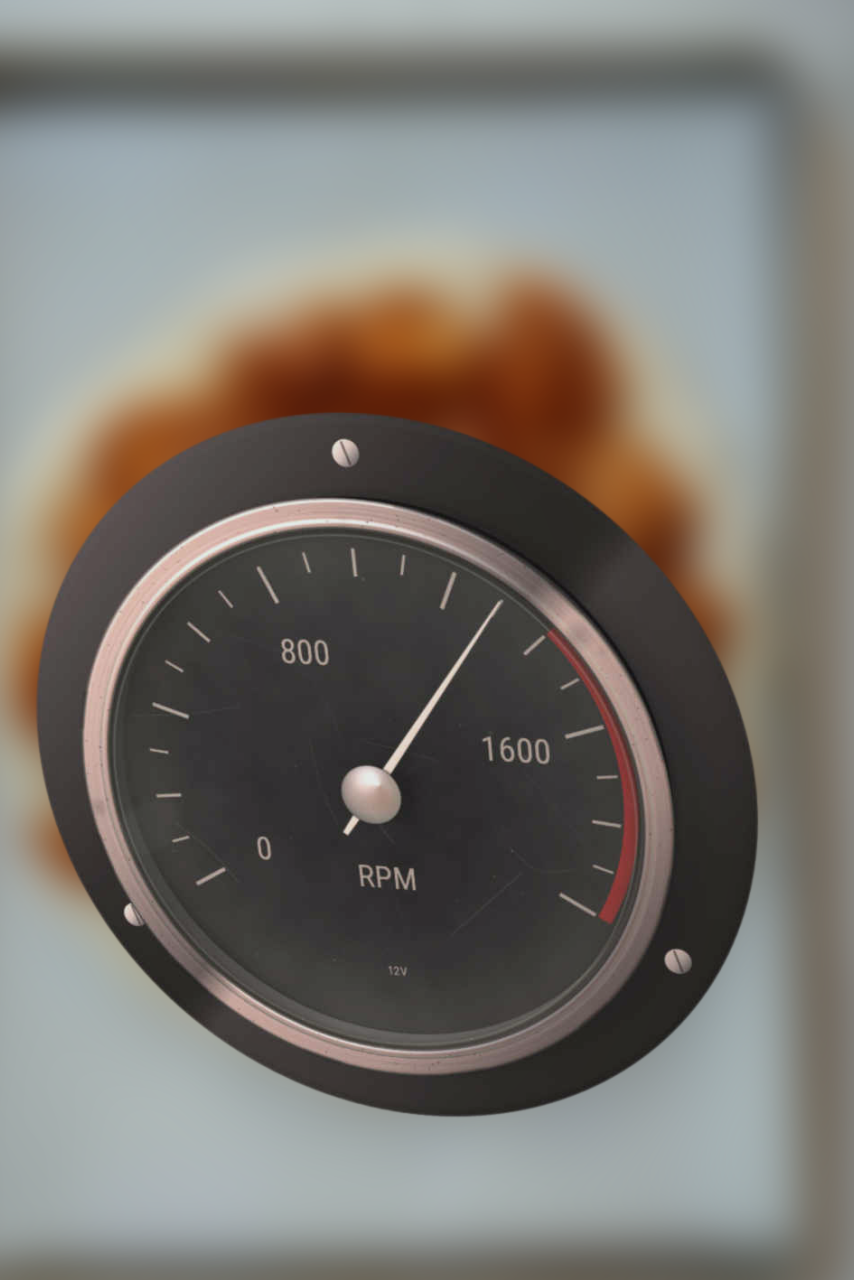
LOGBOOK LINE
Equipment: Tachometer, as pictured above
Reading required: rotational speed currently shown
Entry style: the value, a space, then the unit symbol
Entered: 1300 rpm
